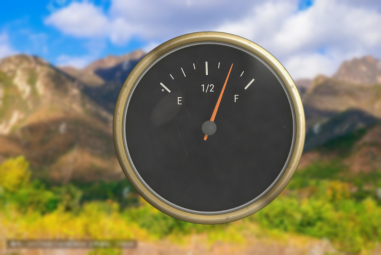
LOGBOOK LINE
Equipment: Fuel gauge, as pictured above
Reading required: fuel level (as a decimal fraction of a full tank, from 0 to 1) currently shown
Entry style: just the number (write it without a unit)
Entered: 0.75
